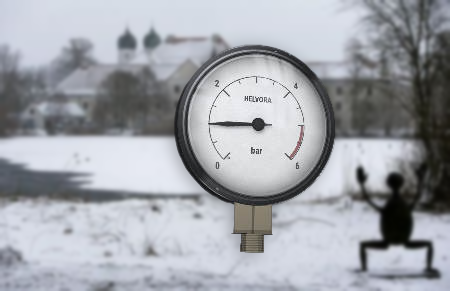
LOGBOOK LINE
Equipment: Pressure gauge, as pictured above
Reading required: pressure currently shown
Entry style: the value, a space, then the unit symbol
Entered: 1 bar
